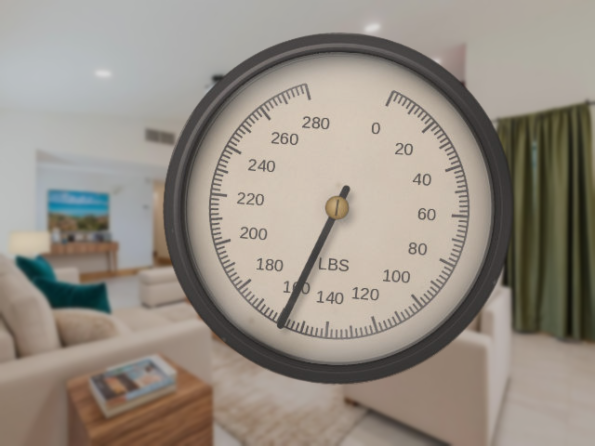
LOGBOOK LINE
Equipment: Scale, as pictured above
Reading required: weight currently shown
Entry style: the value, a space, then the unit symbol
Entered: 158 lb
